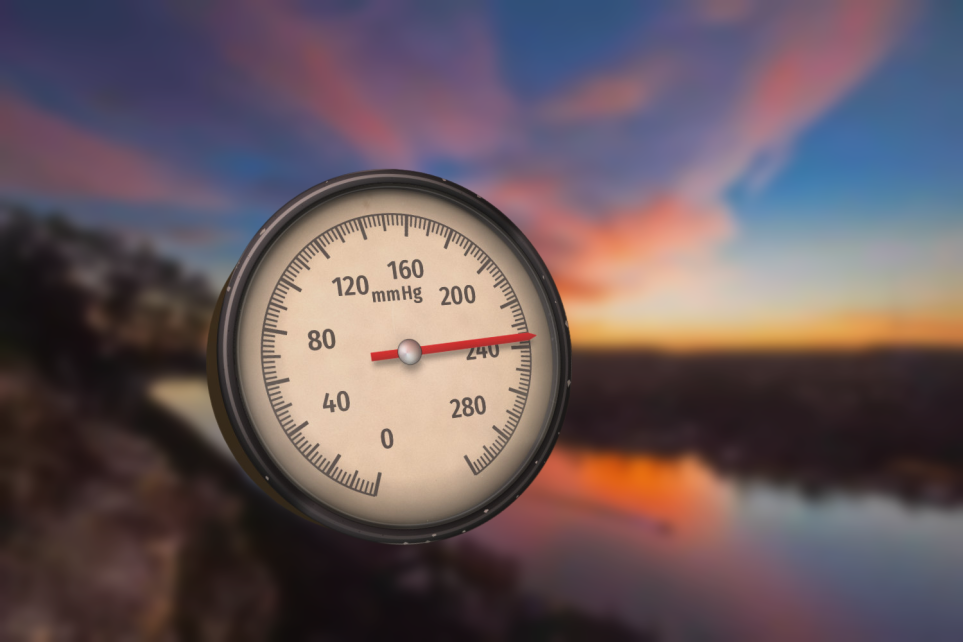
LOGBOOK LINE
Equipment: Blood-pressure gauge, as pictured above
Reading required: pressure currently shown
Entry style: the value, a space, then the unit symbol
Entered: 236 mmHg
